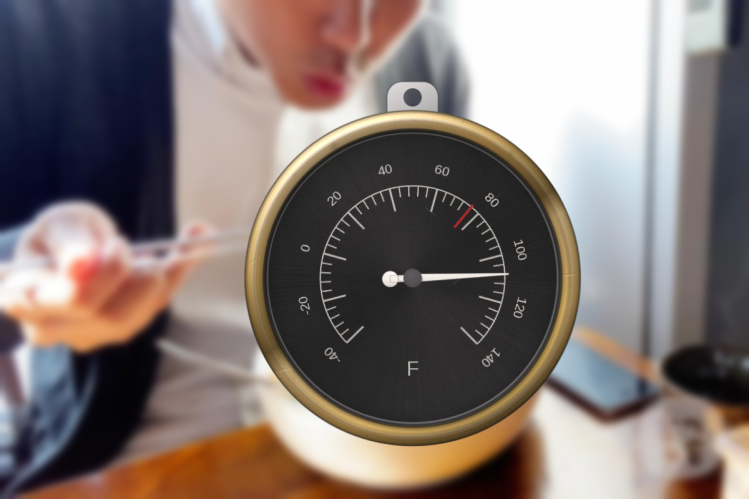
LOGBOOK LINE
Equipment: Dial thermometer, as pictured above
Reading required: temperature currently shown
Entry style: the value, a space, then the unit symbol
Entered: 108 °F
